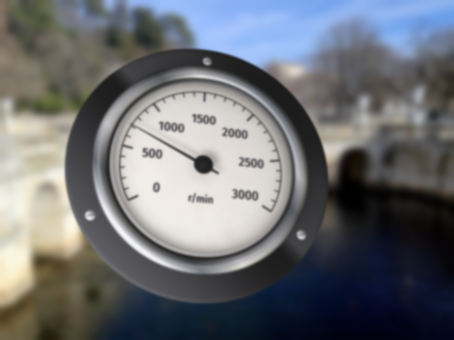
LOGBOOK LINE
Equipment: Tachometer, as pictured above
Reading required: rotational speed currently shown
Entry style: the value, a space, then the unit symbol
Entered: 700 rpm
